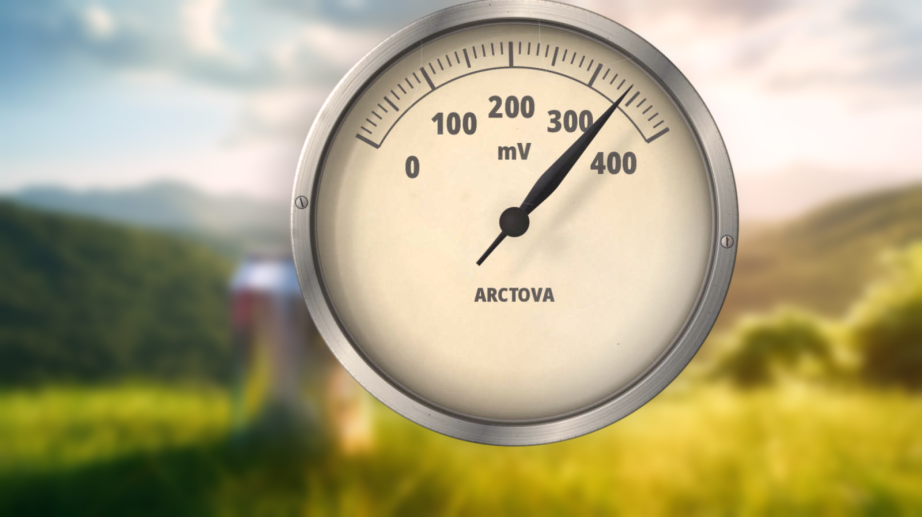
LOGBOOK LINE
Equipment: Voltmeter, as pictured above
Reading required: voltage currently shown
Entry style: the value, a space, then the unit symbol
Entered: 340 mV
